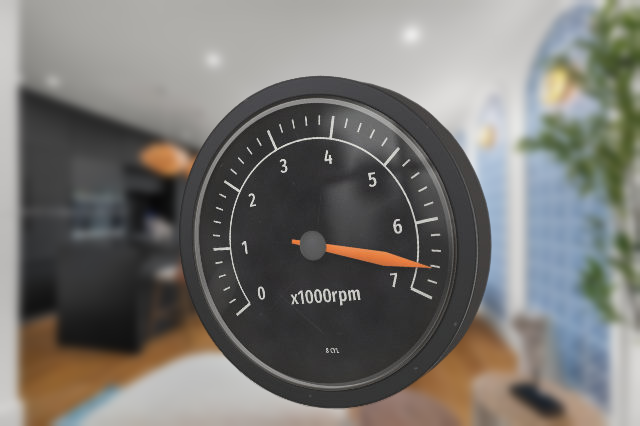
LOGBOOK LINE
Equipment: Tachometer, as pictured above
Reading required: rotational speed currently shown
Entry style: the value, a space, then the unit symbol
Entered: 6600 rpm
